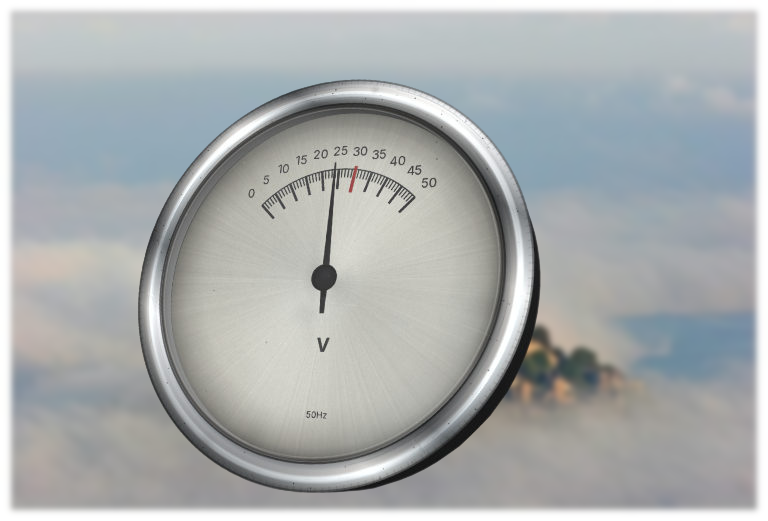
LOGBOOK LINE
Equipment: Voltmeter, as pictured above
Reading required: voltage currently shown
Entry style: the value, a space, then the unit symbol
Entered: 25 V
